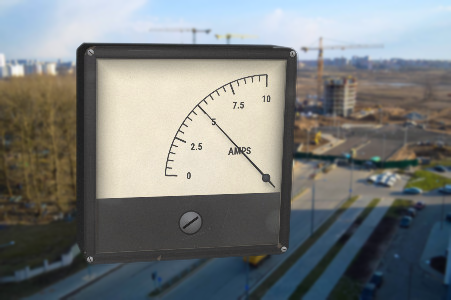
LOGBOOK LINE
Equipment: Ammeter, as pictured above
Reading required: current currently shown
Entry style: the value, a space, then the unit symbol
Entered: 5 A
